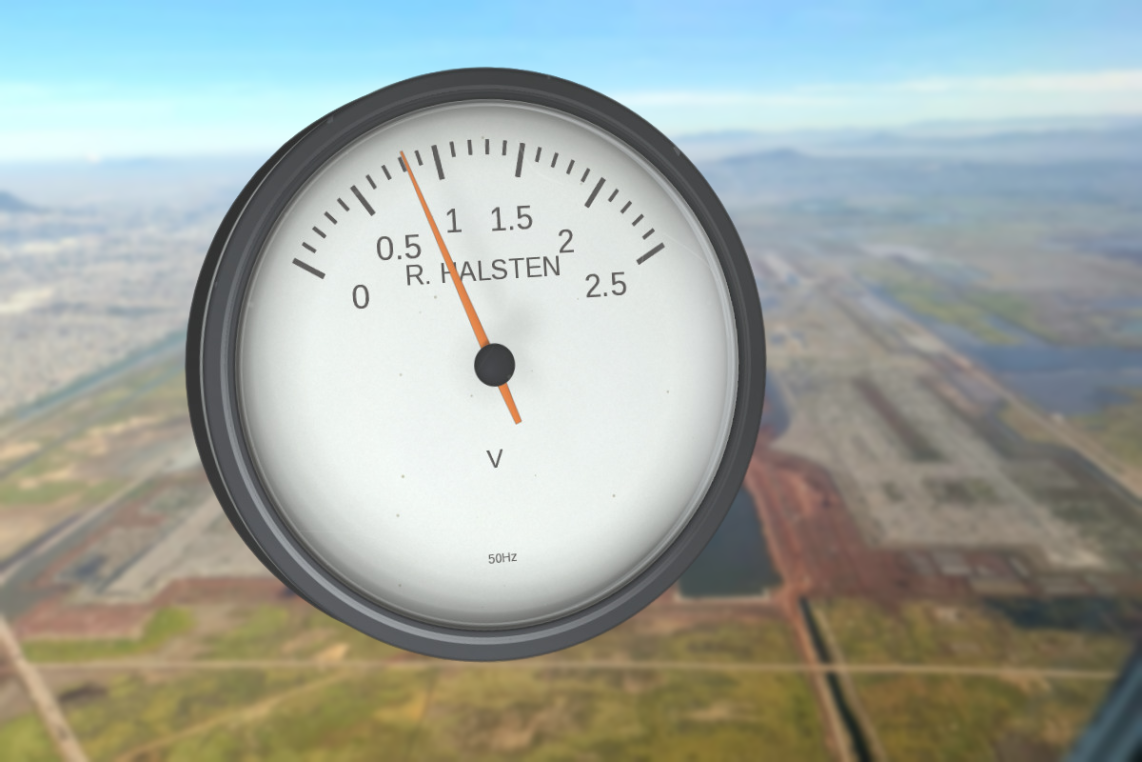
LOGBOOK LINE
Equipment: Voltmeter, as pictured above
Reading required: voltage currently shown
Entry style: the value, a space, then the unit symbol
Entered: 0.8 V
